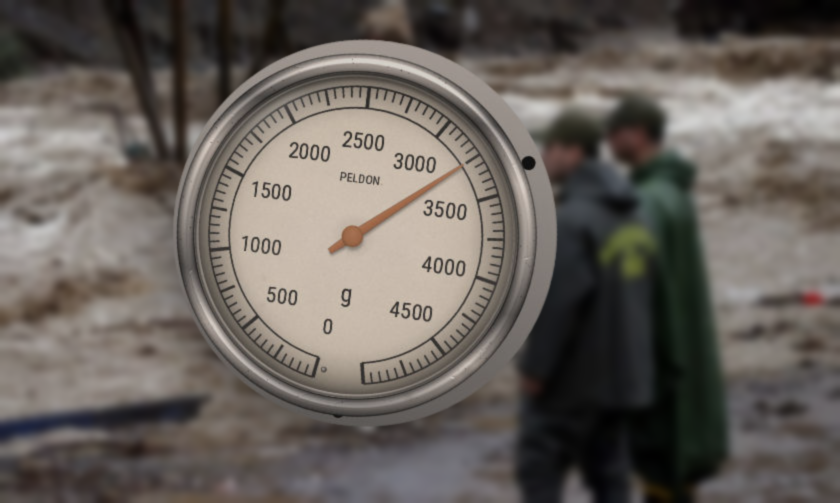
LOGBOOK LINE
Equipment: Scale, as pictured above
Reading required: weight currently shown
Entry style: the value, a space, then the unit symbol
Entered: 3250 g
